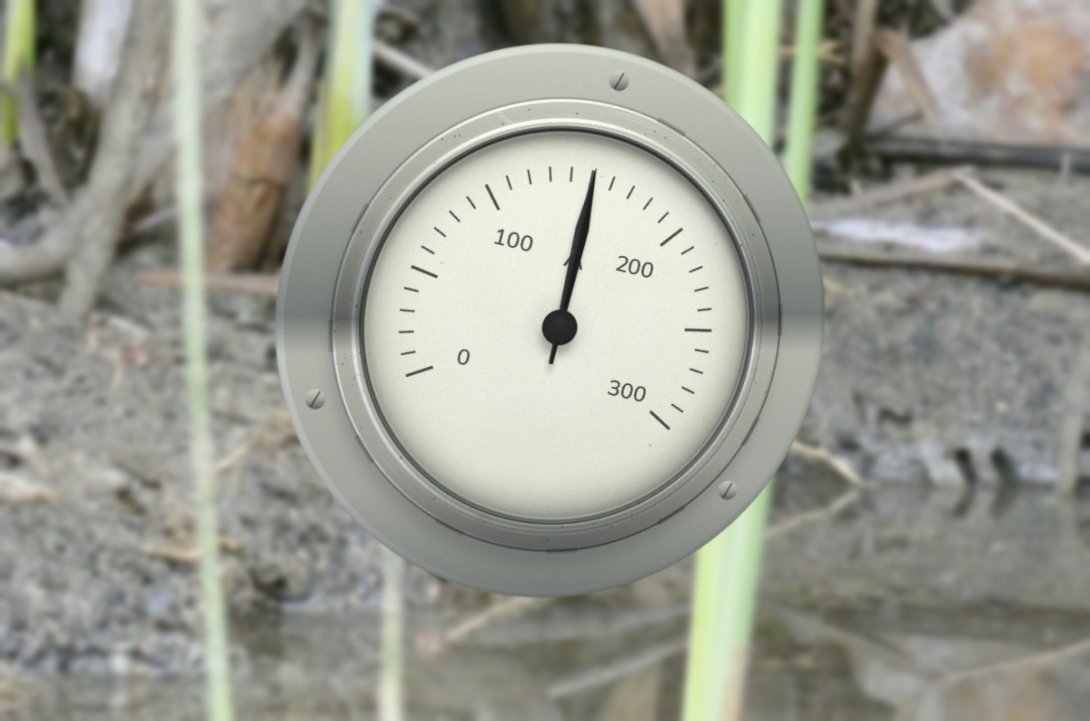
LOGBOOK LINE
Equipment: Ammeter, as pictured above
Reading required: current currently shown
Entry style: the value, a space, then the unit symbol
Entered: 150 A
